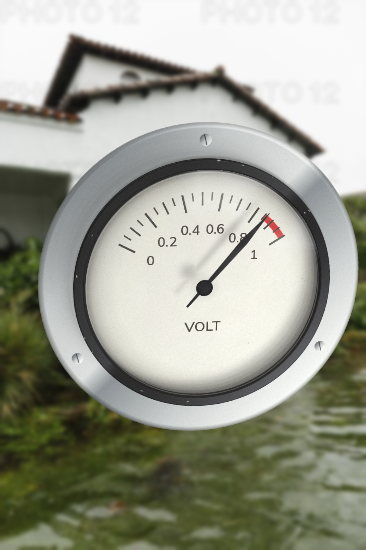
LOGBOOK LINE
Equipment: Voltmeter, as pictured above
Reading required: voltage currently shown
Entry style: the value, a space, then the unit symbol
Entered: 0.85 V
